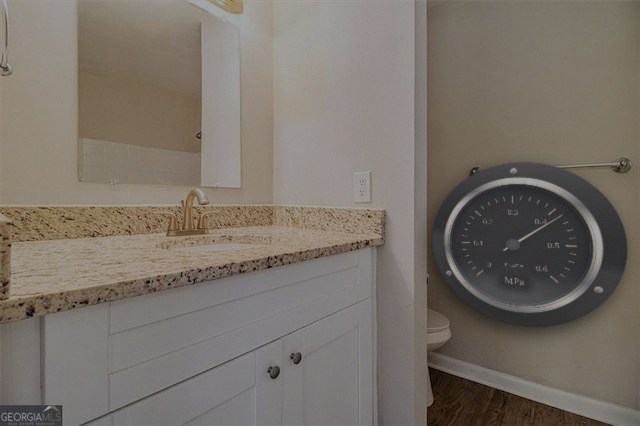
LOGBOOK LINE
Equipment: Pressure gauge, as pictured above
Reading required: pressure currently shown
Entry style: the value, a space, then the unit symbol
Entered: 0.42 MPa
